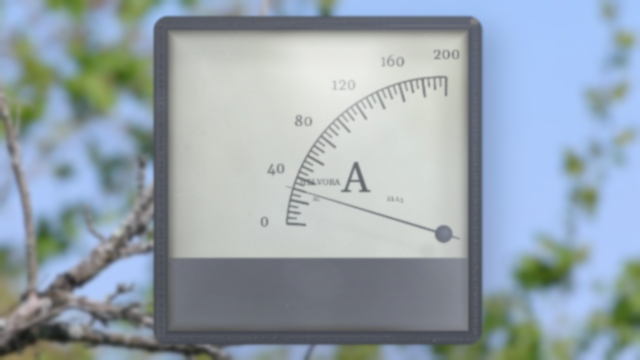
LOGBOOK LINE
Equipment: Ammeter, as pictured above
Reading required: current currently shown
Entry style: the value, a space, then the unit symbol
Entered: 30 A
